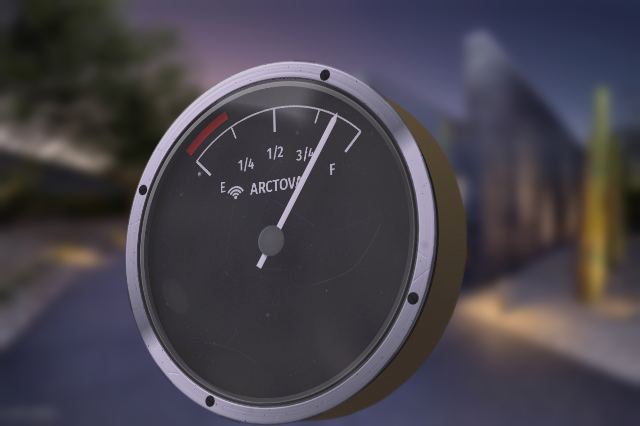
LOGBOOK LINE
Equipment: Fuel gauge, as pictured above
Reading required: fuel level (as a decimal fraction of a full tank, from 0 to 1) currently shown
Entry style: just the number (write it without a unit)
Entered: 0.875
